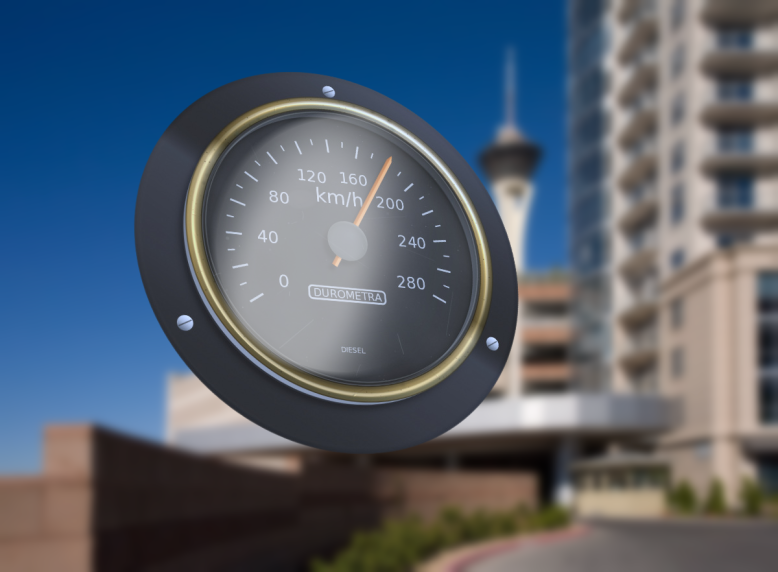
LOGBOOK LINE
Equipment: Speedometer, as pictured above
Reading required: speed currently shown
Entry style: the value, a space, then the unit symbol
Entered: 180 km/h
